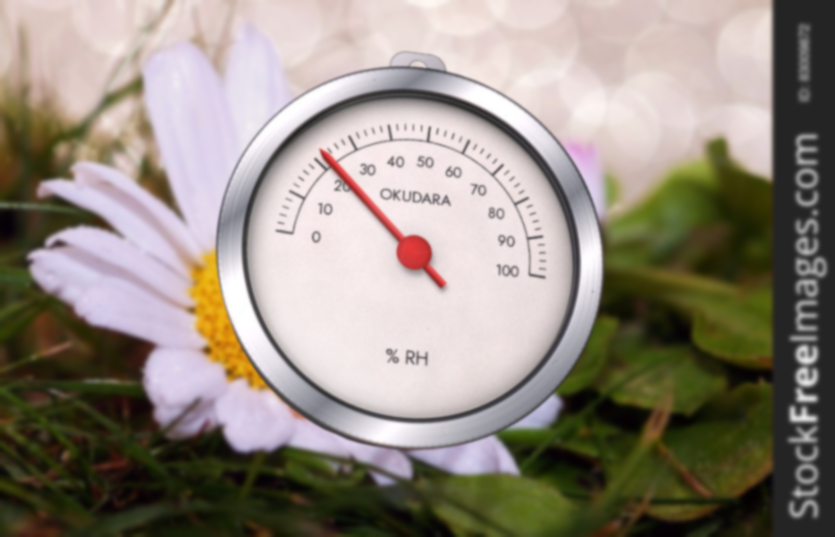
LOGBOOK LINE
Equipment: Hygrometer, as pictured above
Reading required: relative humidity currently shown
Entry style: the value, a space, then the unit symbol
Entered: 22 %
